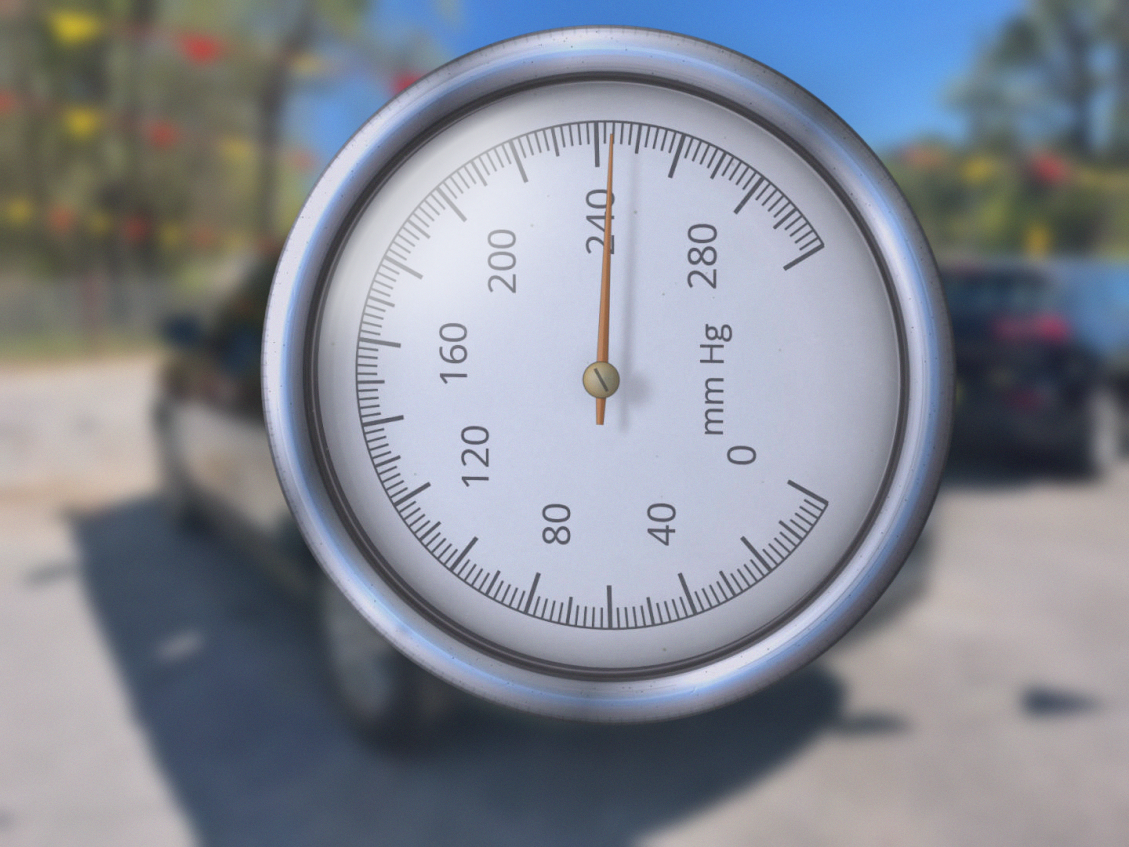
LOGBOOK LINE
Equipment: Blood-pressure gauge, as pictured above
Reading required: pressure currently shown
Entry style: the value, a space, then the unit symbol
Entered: 244 mmHg
